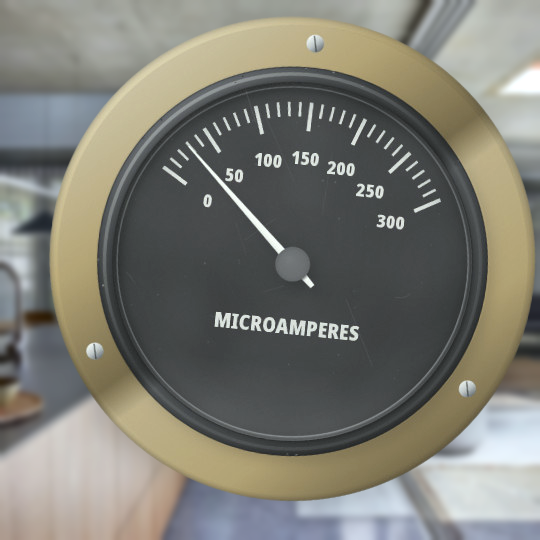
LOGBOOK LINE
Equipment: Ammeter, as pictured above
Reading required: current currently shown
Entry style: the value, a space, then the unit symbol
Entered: 30 µA
